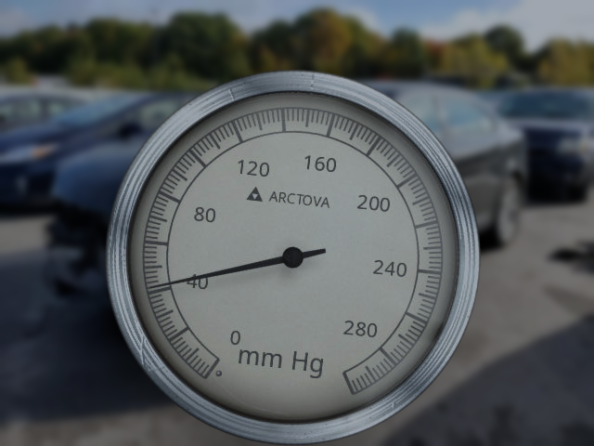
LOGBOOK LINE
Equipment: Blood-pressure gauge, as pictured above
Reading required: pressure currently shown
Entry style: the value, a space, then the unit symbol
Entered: 42 mmHg
